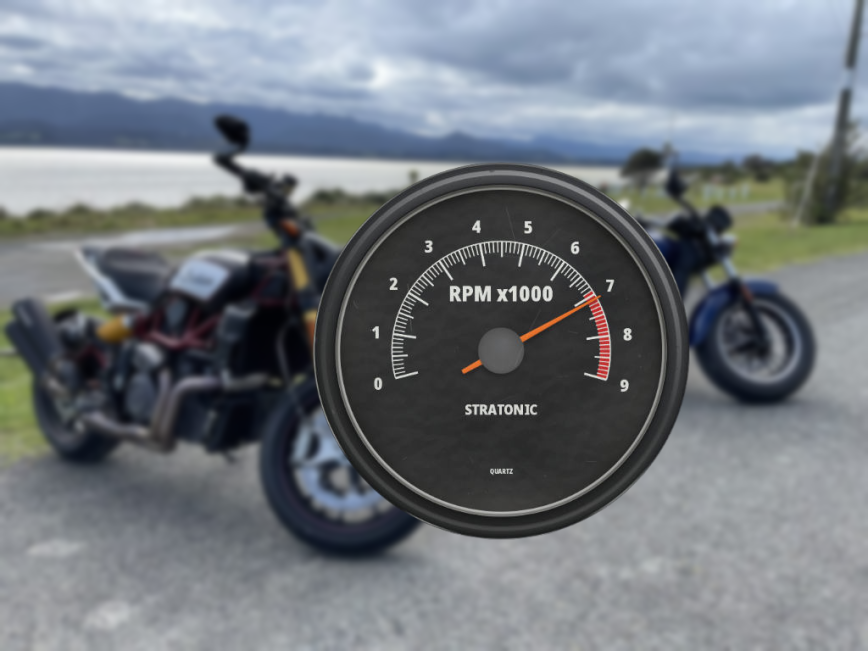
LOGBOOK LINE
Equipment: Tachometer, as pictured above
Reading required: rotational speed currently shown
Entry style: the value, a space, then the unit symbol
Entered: 7100 rpm
